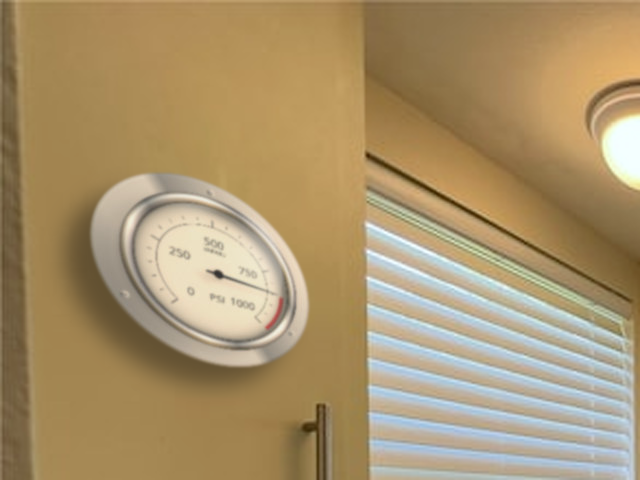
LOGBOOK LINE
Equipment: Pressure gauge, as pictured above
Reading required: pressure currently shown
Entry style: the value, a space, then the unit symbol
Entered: 850 psi
